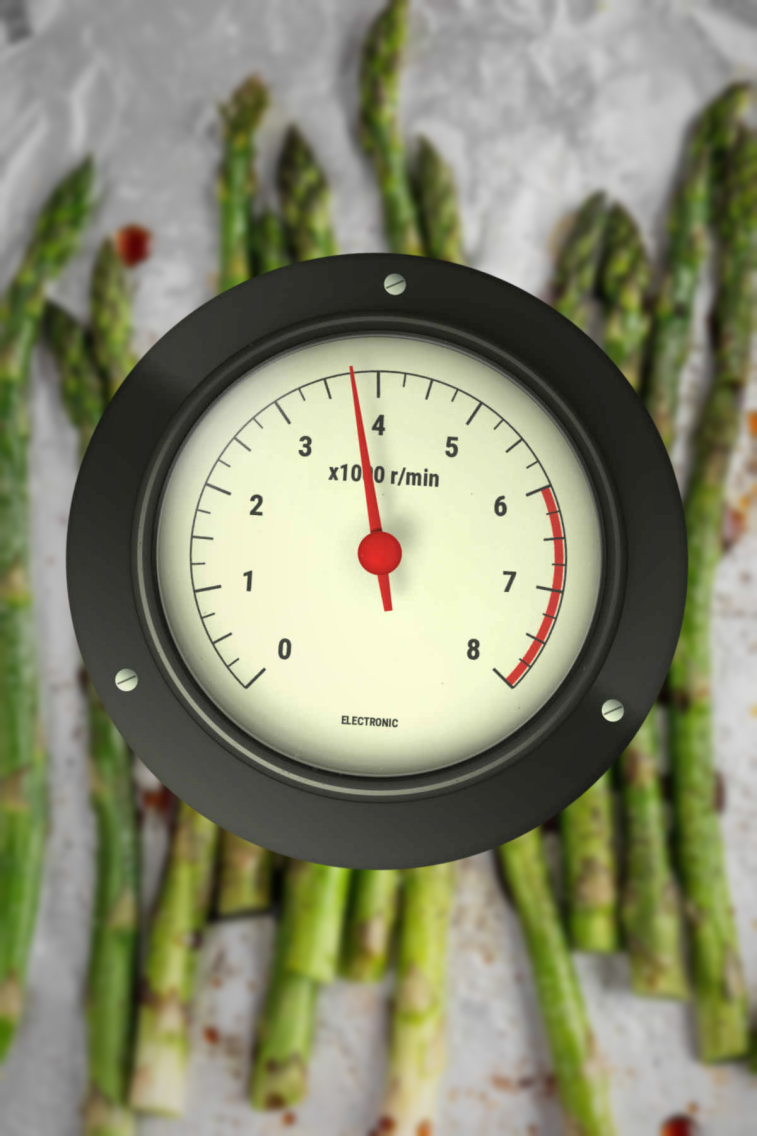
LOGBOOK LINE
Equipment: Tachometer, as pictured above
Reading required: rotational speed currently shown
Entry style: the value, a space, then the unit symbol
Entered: 3750 rpm
